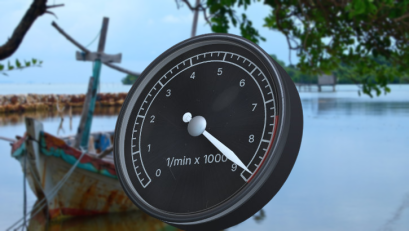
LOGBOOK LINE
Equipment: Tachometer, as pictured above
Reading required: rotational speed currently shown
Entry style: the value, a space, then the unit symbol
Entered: 8800 rpm
